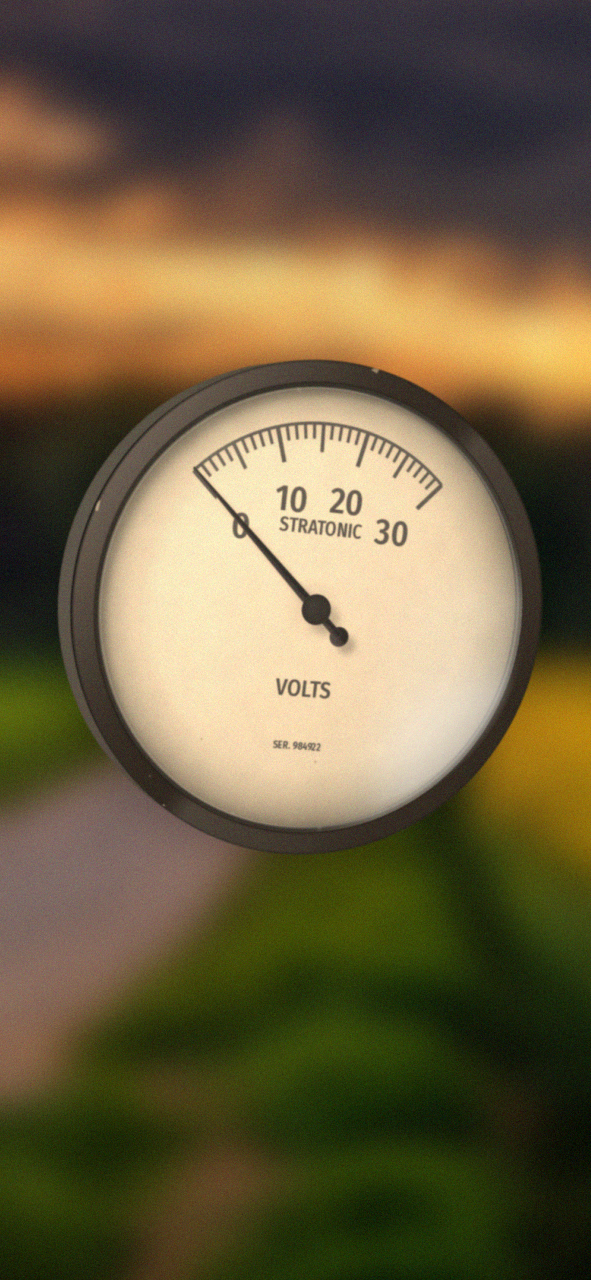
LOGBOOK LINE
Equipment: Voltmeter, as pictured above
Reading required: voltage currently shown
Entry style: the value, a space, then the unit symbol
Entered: 0 V
